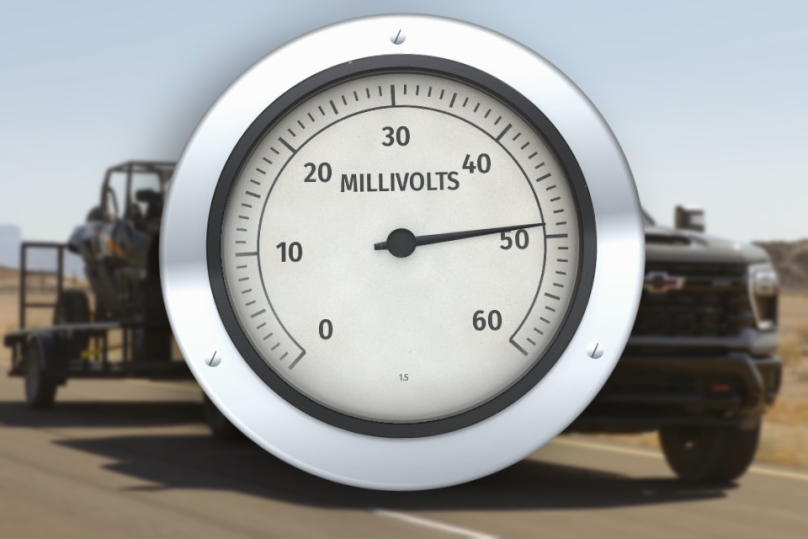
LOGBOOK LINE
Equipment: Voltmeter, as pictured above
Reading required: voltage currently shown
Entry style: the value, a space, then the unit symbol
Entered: 49 mV
